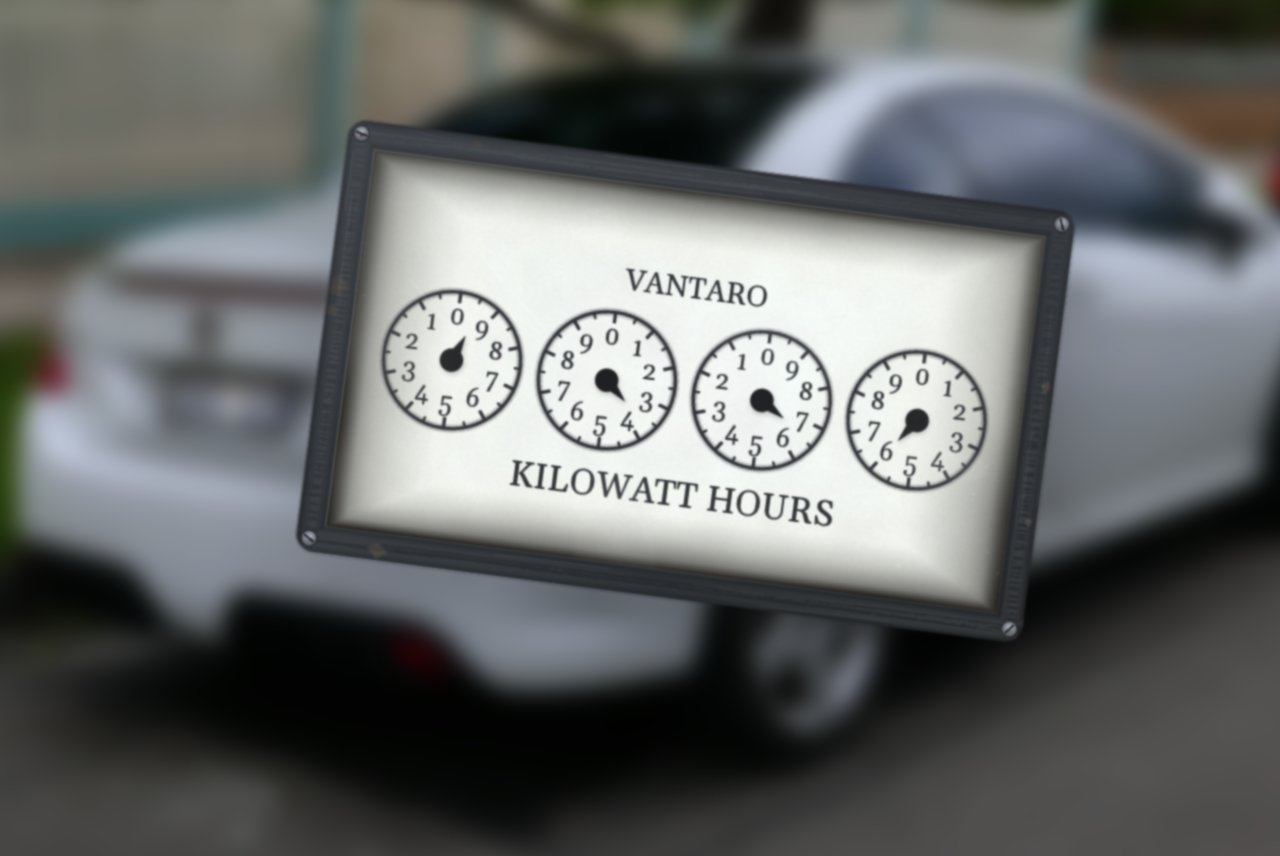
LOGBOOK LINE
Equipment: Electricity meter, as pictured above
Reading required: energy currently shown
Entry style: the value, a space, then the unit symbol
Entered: 9366 kWh
